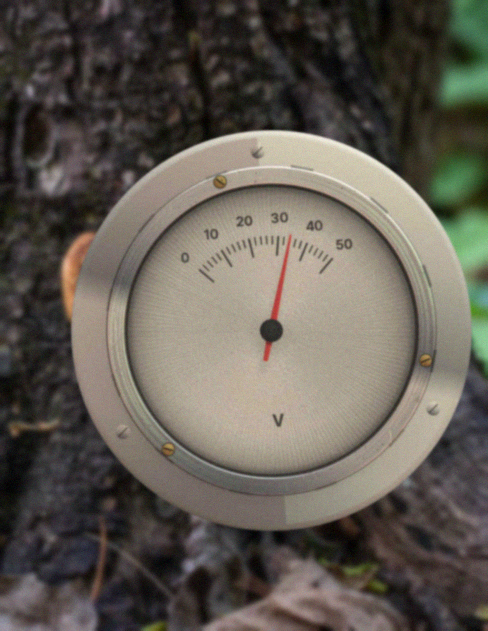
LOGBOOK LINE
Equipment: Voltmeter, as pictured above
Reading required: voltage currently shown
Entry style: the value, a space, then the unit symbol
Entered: 34 V
